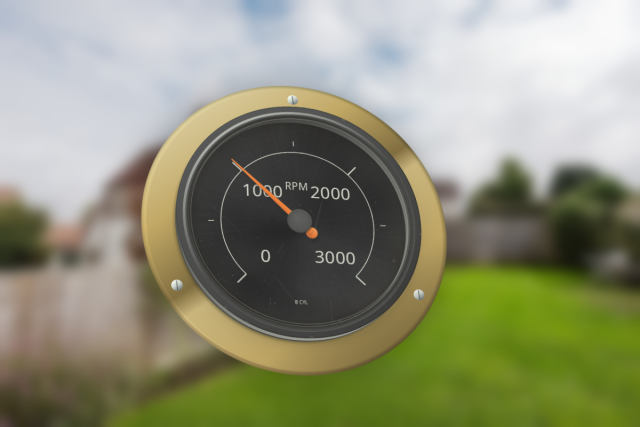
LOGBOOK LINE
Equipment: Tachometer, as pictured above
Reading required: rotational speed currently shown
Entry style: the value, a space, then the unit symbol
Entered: 1000 rpm
